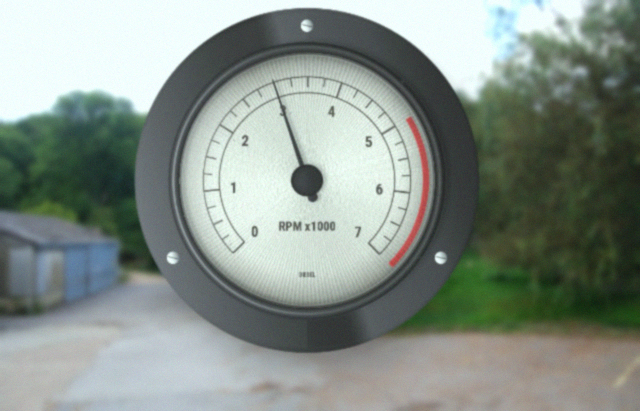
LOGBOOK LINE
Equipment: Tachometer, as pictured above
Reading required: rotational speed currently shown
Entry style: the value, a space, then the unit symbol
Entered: 3000 rpm
